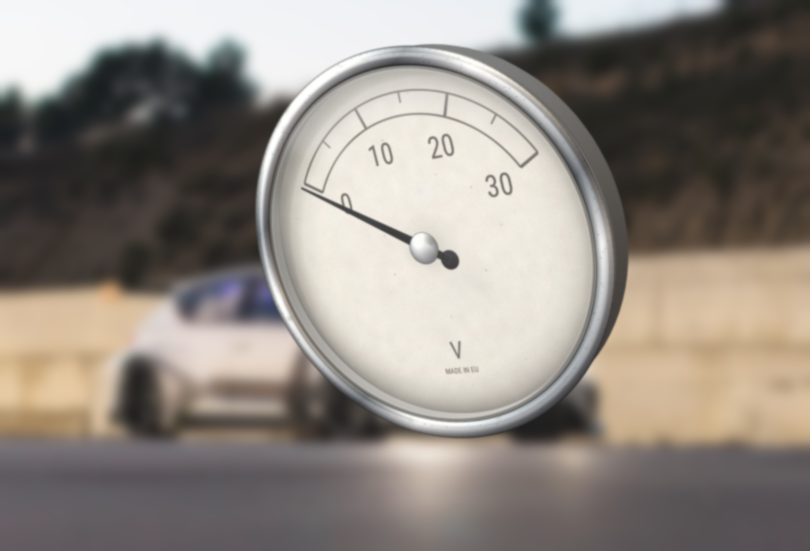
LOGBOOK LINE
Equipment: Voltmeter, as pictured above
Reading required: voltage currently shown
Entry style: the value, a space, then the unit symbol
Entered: 0 V
